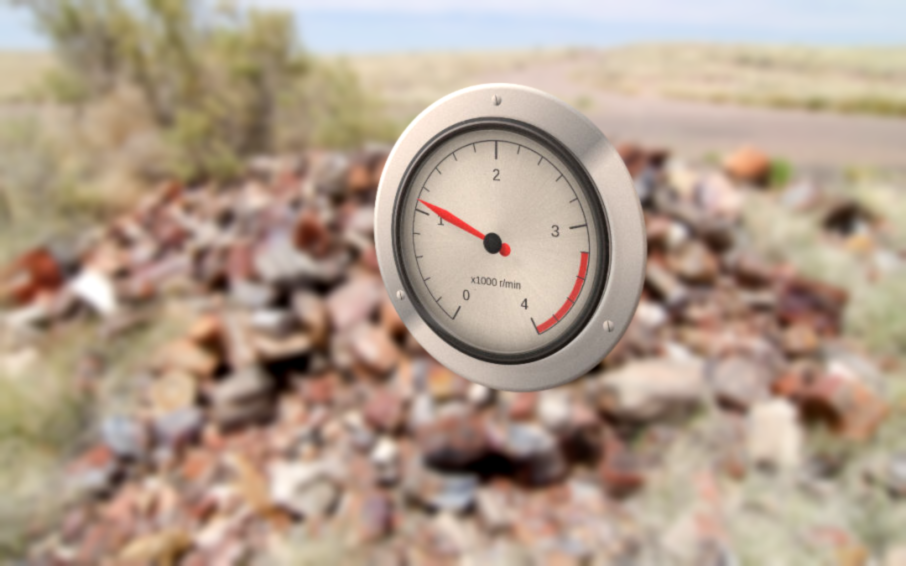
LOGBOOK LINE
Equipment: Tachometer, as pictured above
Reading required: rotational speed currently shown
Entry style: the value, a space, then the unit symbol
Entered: 1100 rpm
